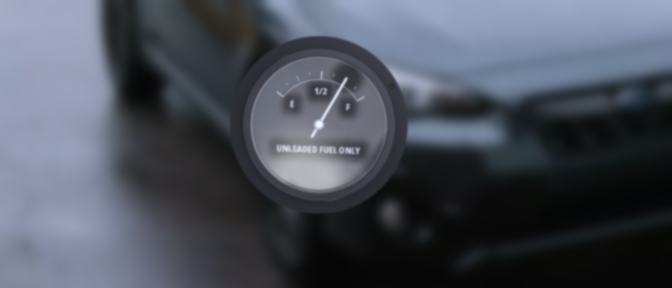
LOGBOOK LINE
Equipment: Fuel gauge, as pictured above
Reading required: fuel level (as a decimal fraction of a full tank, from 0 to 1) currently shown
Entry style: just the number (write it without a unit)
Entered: 0.75
